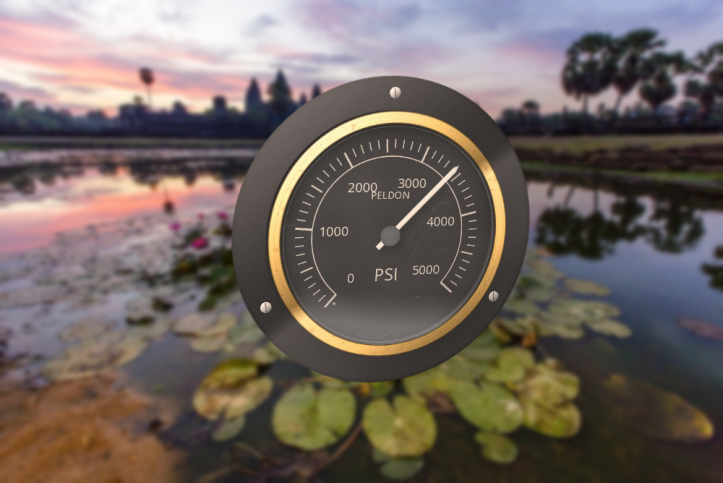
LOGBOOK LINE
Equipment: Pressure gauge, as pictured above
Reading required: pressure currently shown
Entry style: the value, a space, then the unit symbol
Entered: 3400 psi
